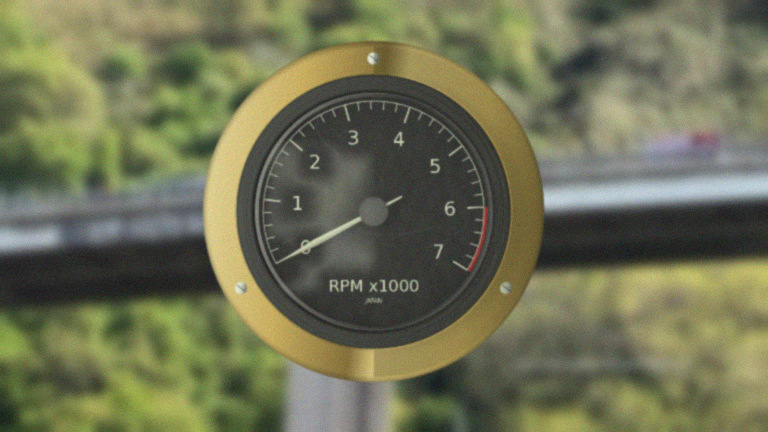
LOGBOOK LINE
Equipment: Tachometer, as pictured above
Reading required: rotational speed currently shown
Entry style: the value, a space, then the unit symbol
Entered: 0 rpm
